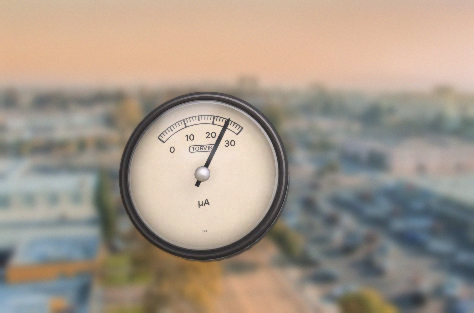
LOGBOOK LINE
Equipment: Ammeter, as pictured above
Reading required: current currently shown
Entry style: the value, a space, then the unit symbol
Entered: 25 µA
